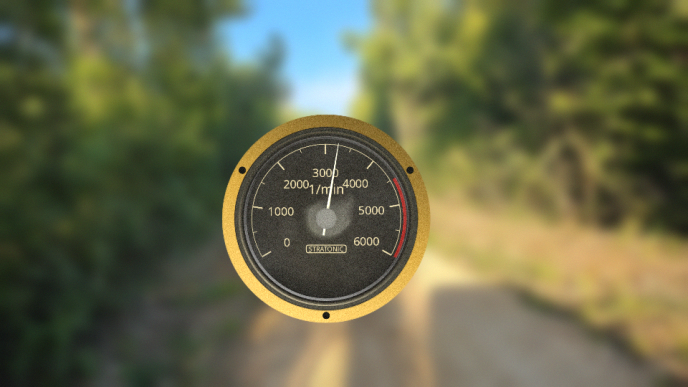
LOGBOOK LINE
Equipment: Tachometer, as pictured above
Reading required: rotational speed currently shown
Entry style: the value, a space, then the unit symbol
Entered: 3250 rpm
